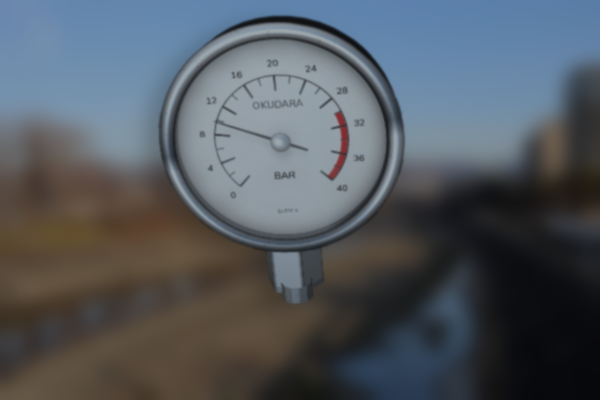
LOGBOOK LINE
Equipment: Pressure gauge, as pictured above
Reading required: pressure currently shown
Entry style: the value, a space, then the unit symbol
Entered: 10 bar
